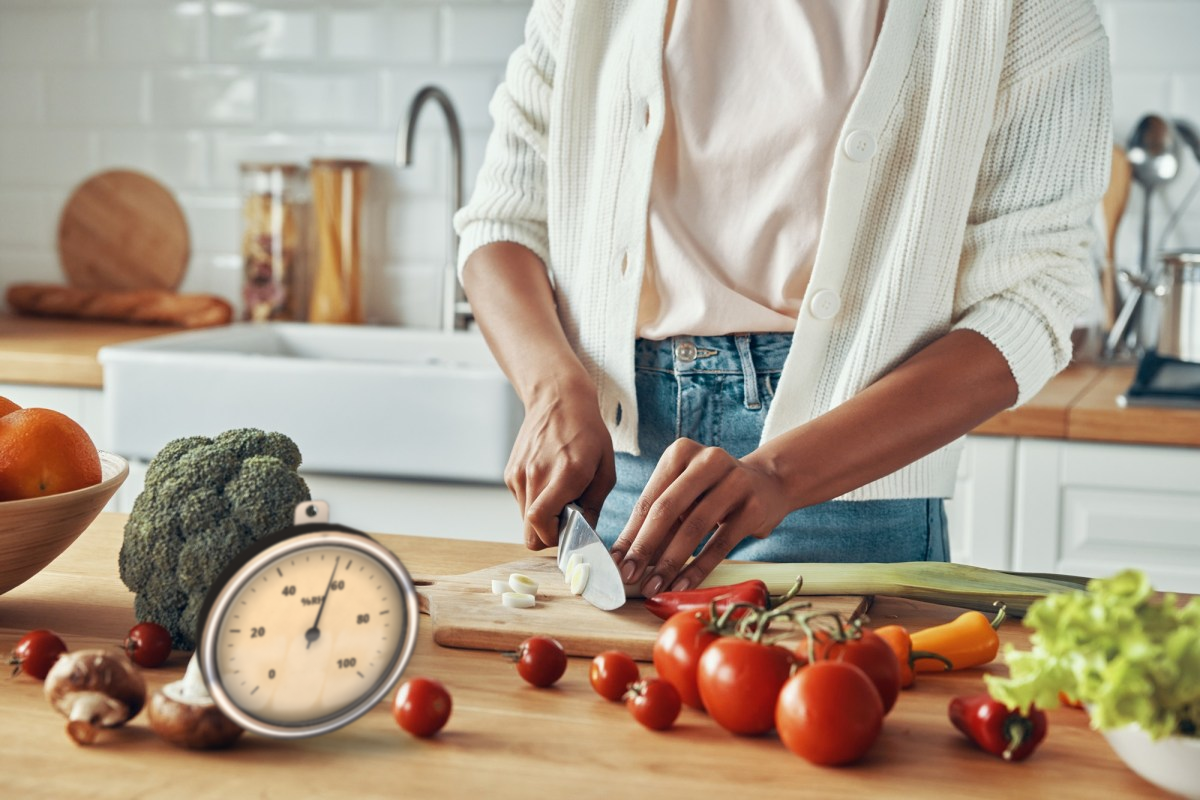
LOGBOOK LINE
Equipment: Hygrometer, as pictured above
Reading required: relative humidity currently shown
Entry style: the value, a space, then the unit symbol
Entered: 56 %
